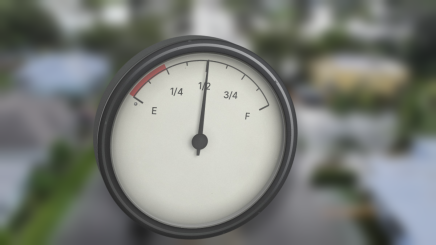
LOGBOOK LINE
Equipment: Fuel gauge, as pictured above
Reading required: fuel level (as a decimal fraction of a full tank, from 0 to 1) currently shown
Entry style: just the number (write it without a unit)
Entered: 0.5
